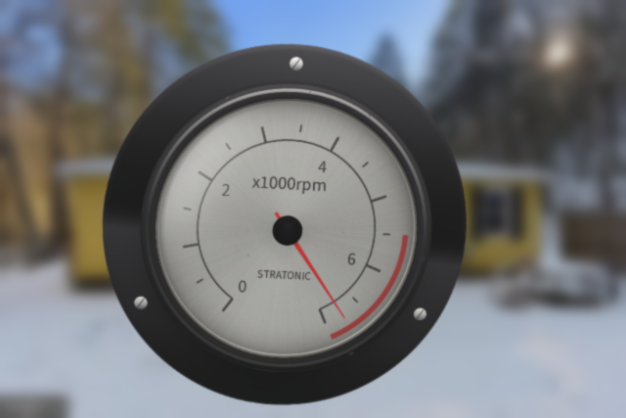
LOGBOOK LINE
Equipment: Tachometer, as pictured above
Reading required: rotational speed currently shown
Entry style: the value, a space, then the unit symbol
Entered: 6750 rpm
